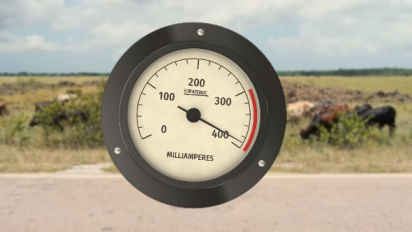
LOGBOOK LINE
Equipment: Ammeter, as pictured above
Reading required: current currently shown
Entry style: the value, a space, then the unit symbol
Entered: 390 mA
